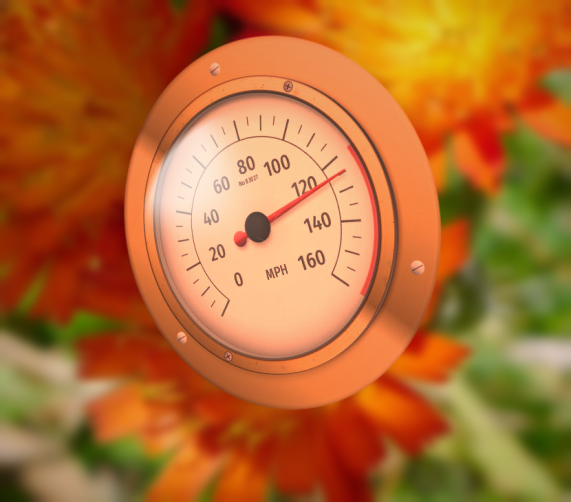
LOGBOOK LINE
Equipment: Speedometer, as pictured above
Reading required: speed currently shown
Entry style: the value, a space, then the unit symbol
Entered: 125 mph
